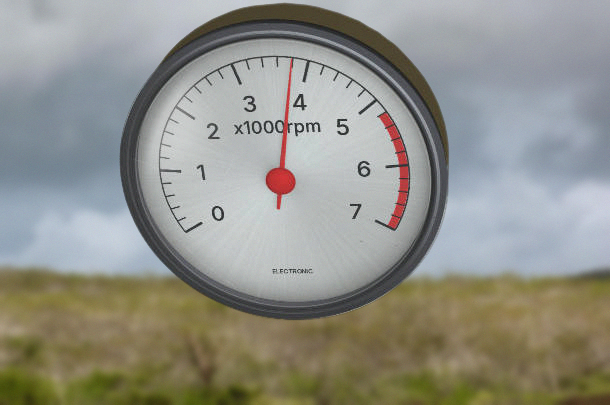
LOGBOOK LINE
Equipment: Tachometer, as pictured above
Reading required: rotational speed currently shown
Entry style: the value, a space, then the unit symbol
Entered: 3800 rpm
